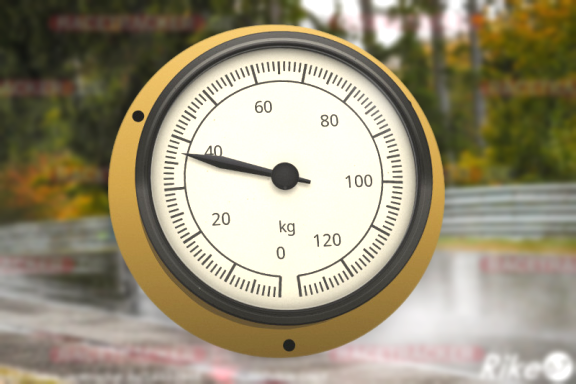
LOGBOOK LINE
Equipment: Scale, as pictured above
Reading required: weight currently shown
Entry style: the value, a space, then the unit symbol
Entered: 37 kg
